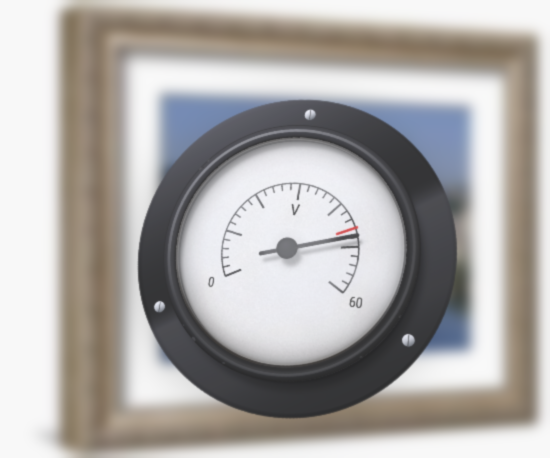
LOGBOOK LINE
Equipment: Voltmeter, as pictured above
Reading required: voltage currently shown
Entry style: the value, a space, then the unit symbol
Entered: 48 V
